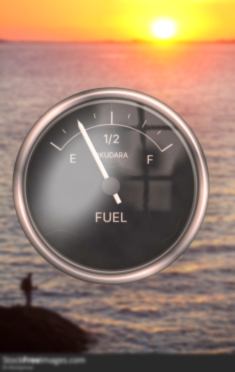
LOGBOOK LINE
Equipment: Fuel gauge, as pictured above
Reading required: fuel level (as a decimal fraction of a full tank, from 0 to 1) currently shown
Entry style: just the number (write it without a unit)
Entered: 0.25
